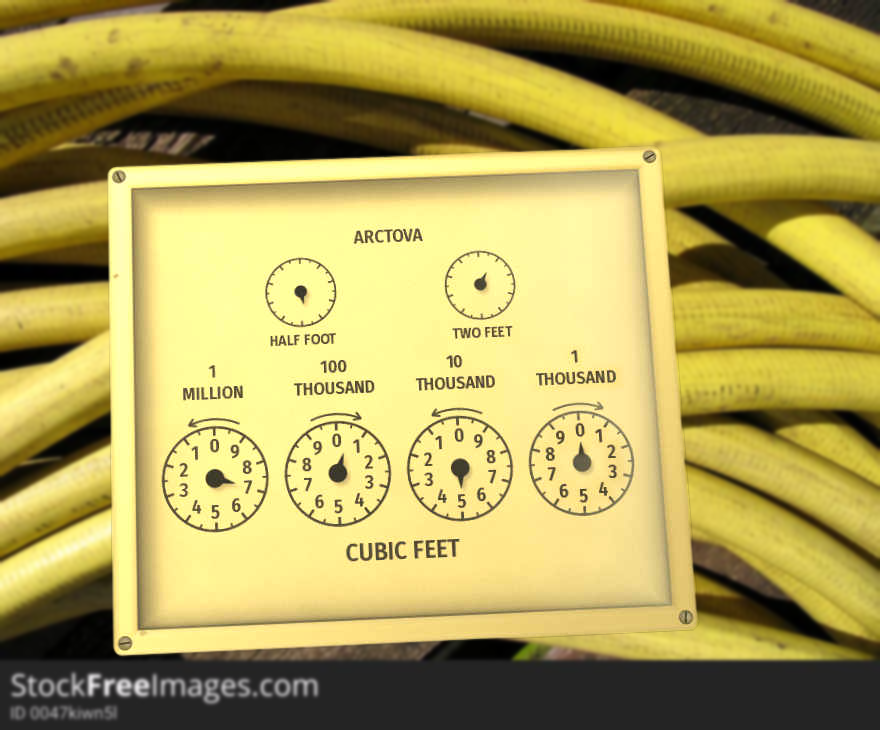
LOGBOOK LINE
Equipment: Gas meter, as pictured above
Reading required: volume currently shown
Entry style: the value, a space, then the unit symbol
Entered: 705000 ft³
